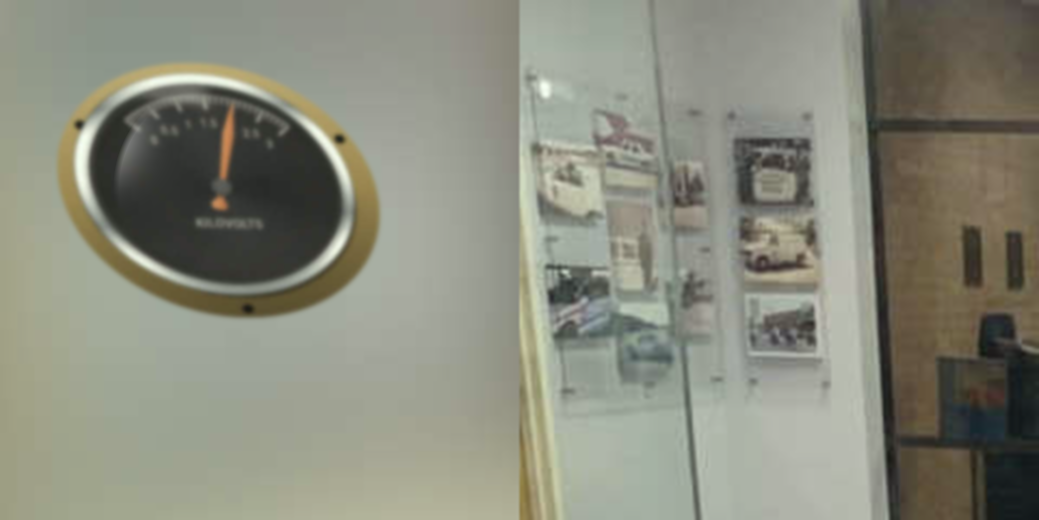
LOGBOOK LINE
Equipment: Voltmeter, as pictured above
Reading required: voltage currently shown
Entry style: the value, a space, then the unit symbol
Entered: 2 kV
